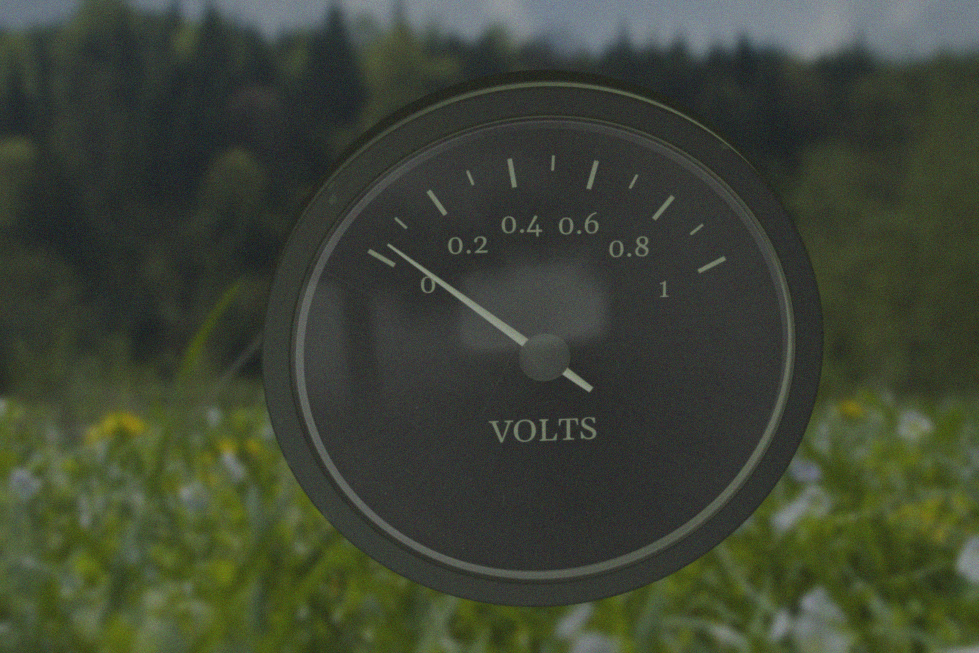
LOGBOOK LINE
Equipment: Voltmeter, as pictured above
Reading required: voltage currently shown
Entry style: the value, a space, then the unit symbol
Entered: 0.05 V
